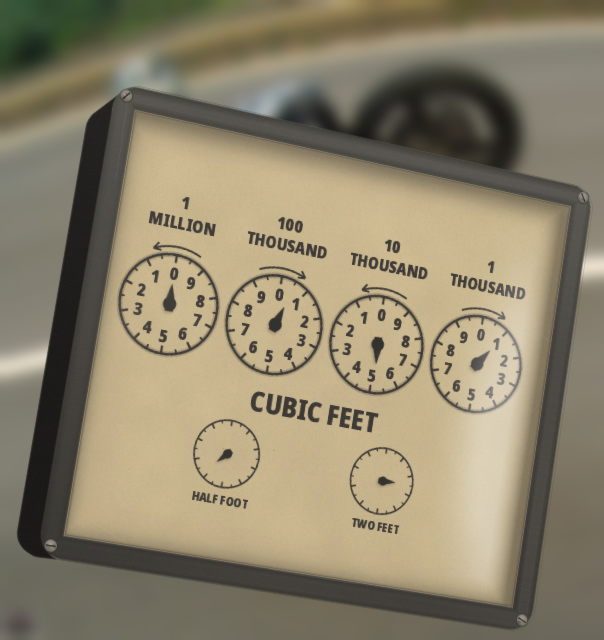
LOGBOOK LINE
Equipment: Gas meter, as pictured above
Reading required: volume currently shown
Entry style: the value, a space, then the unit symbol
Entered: 5100 ft³
